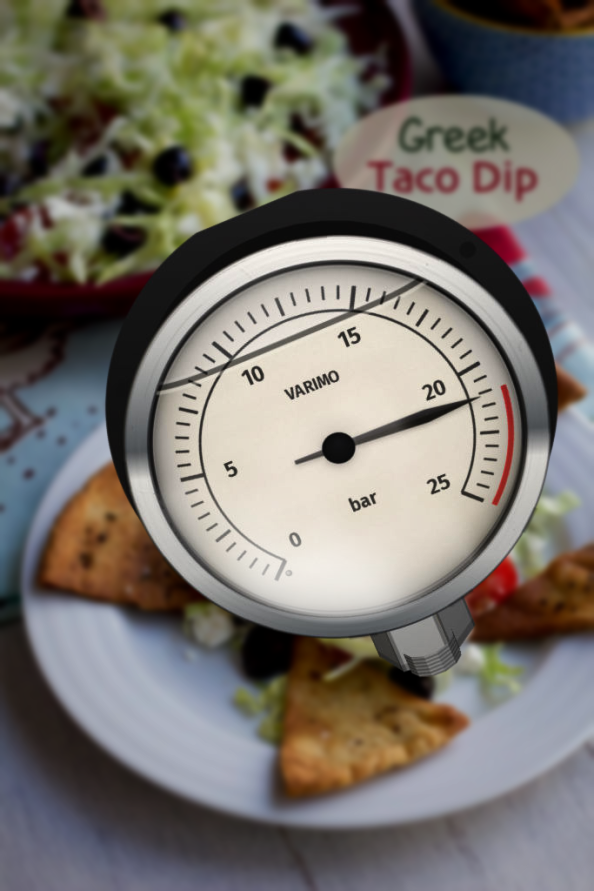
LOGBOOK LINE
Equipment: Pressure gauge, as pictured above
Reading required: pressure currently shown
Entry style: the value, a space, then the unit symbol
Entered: 21 bar
